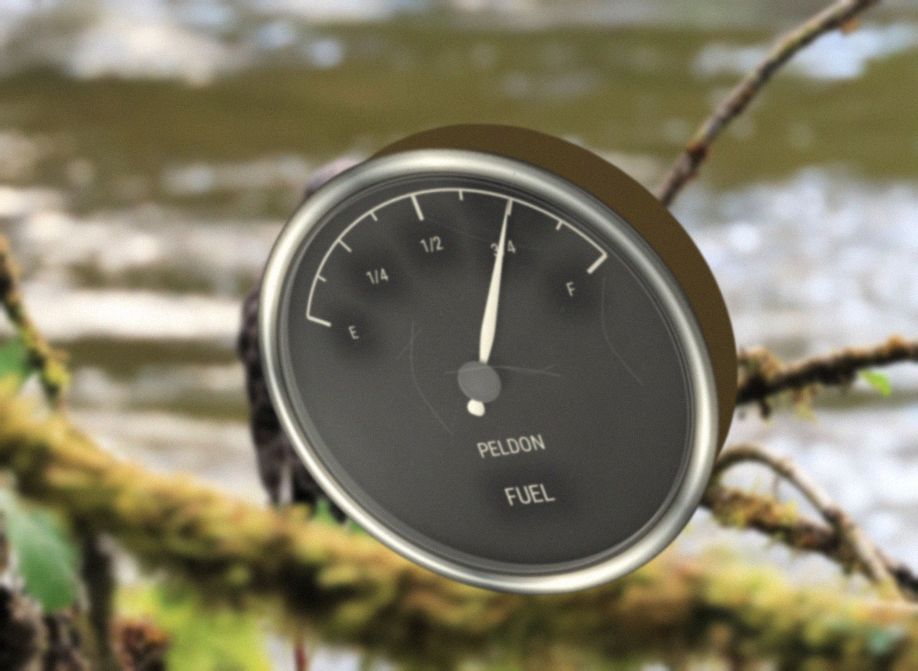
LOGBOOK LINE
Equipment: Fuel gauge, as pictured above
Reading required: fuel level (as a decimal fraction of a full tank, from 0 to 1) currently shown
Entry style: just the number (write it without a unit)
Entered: 0.75
